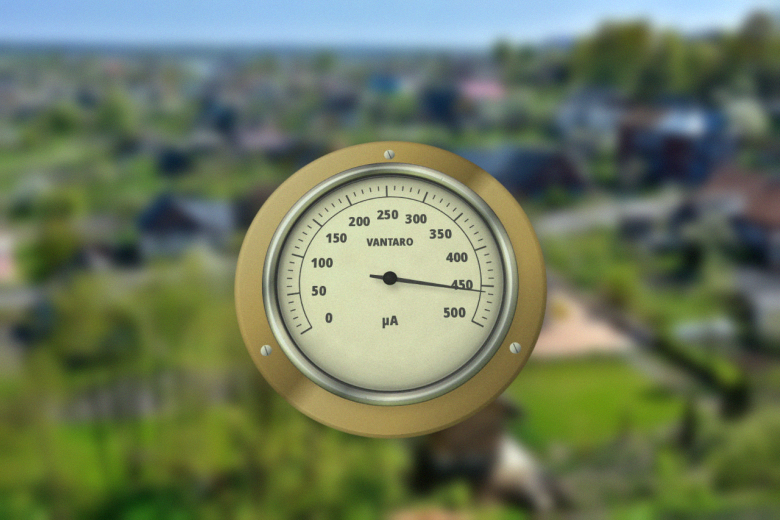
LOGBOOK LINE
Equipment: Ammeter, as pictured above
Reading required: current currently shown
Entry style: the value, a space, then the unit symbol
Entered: 460 µA
